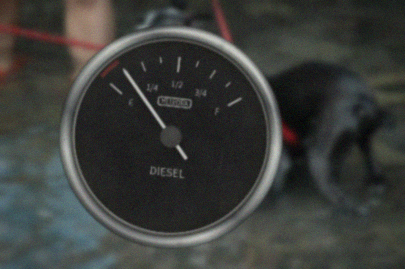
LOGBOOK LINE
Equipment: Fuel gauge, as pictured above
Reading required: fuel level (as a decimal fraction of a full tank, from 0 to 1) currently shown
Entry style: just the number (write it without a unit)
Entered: 0.125
